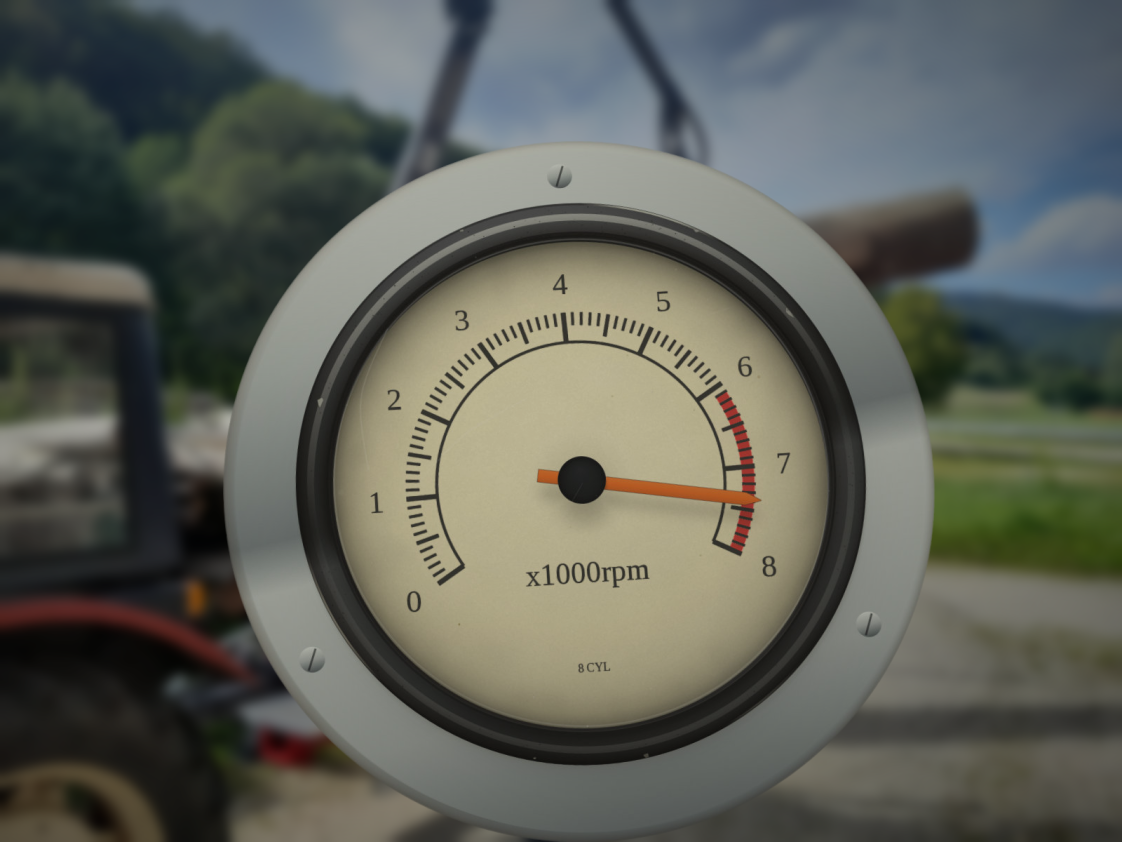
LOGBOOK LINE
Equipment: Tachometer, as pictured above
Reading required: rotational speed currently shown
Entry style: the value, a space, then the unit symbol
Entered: 7400 rpm
